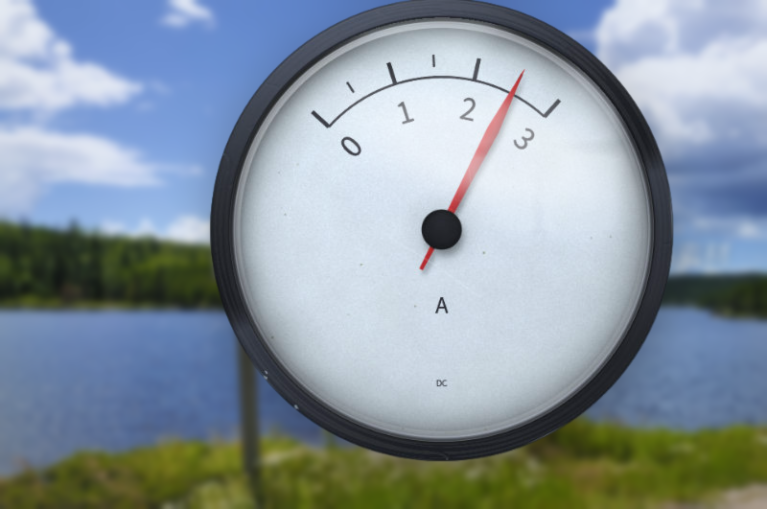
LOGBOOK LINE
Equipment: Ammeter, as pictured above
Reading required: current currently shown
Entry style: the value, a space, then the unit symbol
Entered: 2.5 A
